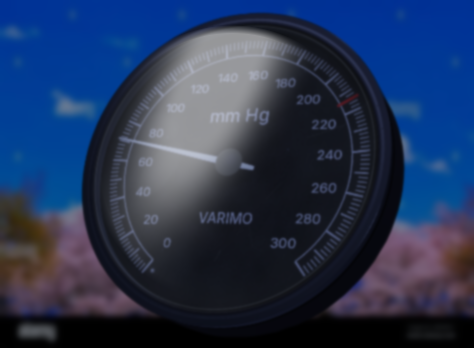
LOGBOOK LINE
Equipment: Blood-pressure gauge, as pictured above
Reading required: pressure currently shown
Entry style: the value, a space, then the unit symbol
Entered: 70 mmHg
